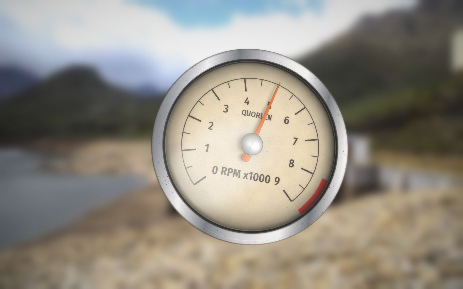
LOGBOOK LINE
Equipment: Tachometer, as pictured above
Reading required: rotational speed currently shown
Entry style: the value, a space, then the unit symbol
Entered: 5000 rpm
